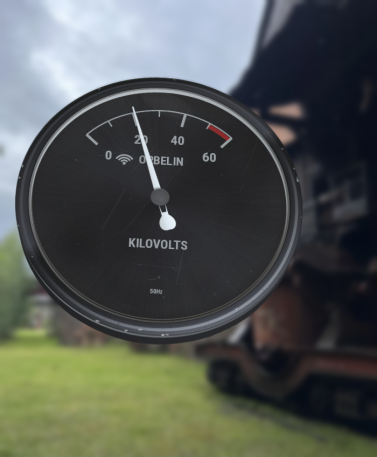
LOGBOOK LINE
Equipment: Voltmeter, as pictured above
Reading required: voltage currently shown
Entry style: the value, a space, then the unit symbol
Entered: 20 kV
